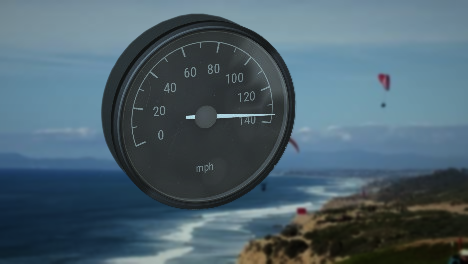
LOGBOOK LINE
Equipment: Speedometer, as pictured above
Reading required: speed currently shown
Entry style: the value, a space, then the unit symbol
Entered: 135 mph
